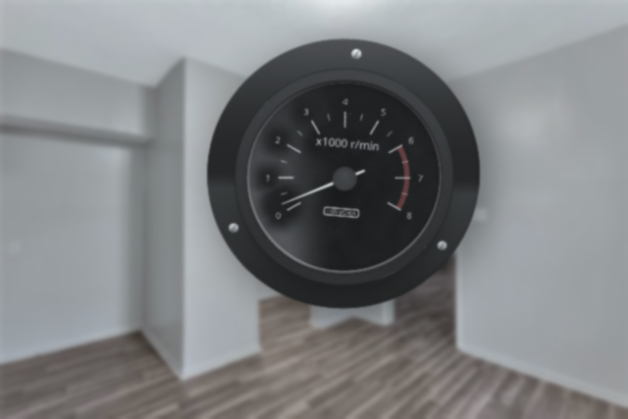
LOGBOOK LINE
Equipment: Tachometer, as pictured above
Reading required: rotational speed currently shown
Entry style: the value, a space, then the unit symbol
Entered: 250 rpm
